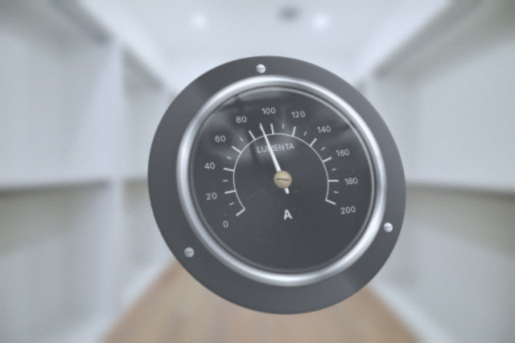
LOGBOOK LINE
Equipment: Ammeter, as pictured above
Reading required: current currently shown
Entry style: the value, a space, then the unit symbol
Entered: 90 A
